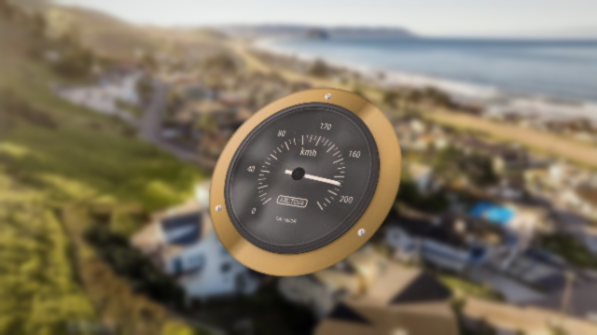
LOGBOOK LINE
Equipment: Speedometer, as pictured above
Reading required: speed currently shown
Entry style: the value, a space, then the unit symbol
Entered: 190 km/h
